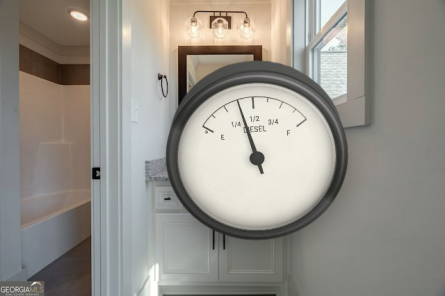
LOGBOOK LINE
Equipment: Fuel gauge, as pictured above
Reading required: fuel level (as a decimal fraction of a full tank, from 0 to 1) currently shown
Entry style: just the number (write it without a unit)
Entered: 0.375
